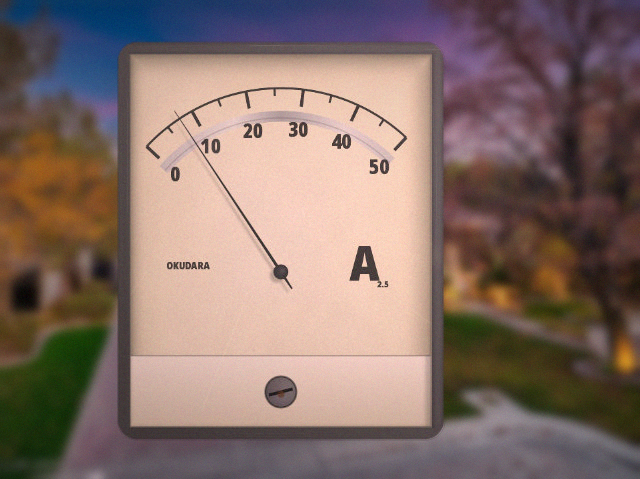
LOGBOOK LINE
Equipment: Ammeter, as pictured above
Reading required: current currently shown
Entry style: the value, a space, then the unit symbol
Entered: 7.5 A
